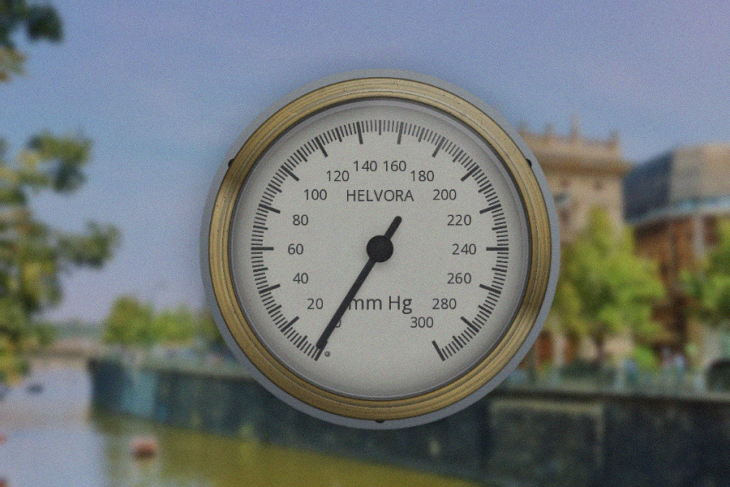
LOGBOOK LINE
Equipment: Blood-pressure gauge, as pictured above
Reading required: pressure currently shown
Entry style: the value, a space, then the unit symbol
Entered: 2 mmHg
